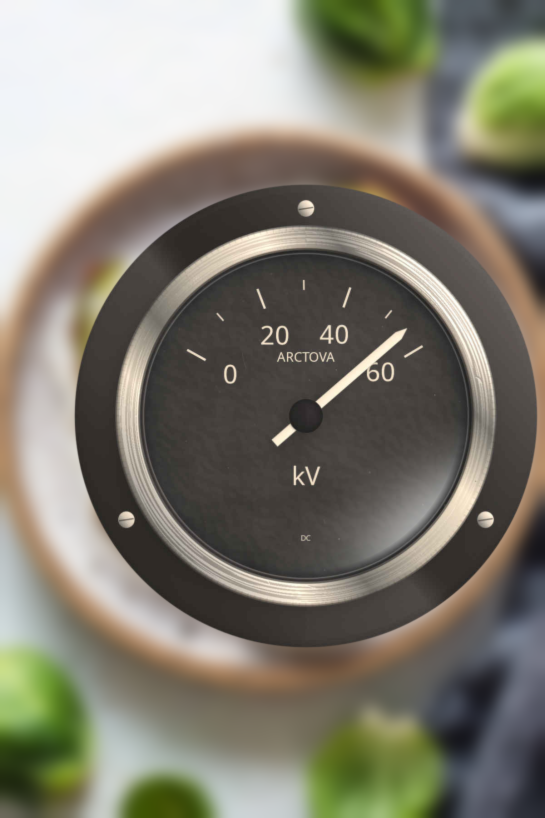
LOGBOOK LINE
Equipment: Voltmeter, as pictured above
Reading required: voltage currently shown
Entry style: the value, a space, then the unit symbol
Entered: 55 kV
